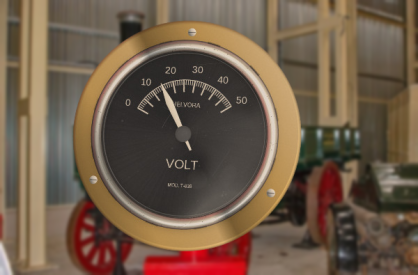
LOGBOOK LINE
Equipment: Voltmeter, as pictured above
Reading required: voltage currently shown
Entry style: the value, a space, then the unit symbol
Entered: 15 V
